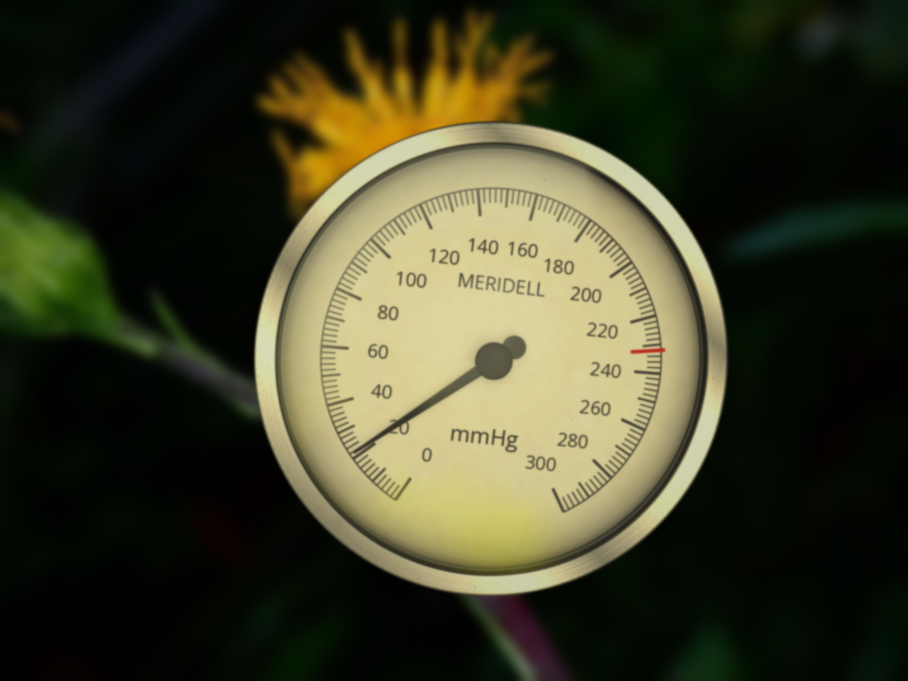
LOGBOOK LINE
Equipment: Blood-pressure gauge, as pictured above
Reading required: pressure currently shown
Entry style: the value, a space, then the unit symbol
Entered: 22 mmHg
